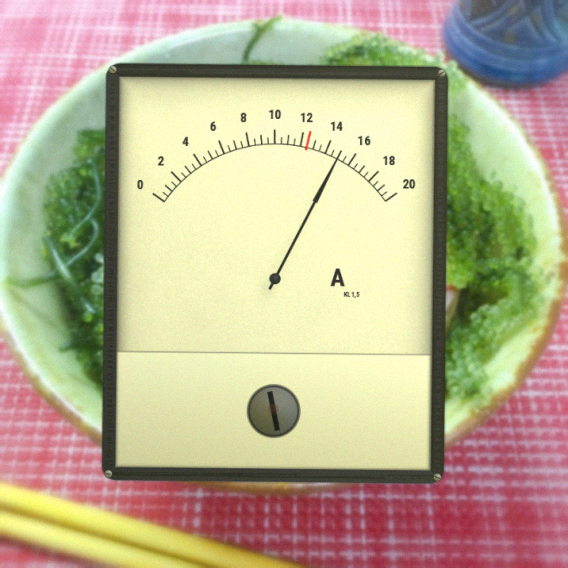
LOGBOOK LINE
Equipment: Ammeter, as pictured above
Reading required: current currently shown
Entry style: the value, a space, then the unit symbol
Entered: 15 A
